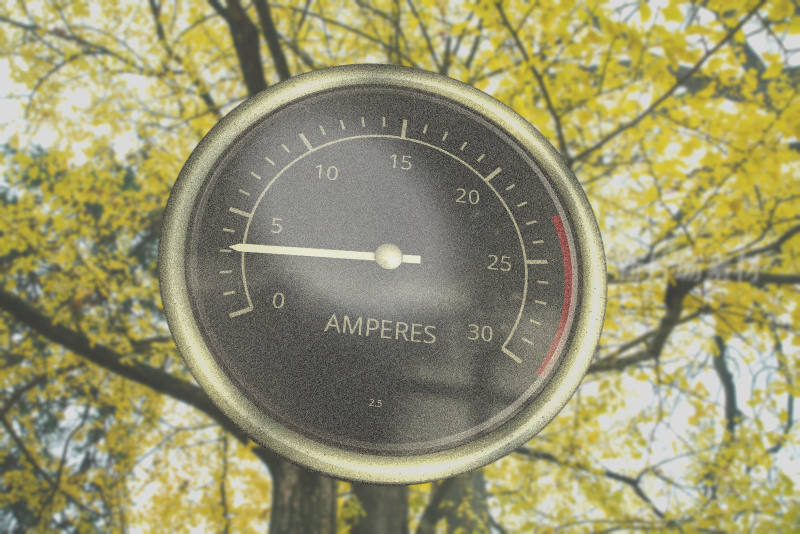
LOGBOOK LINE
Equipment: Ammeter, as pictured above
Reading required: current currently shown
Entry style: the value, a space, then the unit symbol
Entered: 3 A
